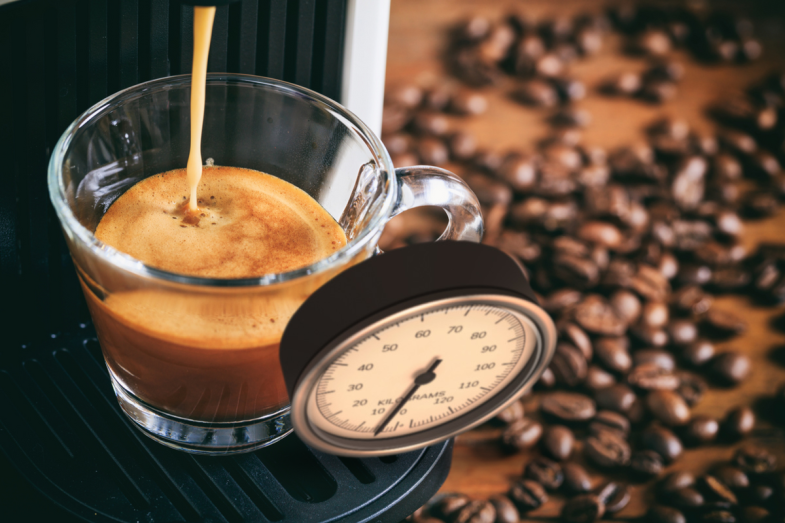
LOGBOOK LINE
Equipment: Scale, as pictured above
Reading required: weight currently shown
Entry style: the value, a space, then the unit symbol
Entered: 5 kg
